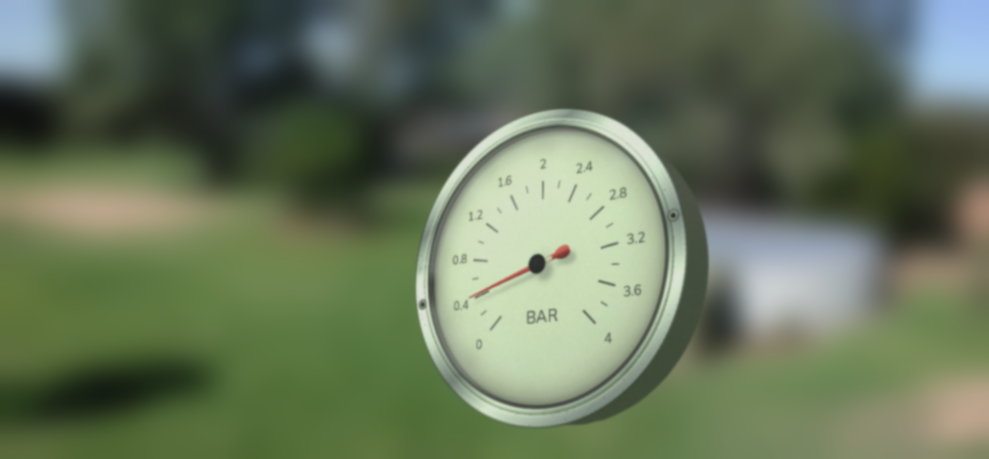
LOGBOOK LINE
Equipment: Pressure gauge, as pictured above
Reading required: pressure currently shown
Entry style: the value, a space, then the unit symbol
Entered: 0.4 bar
